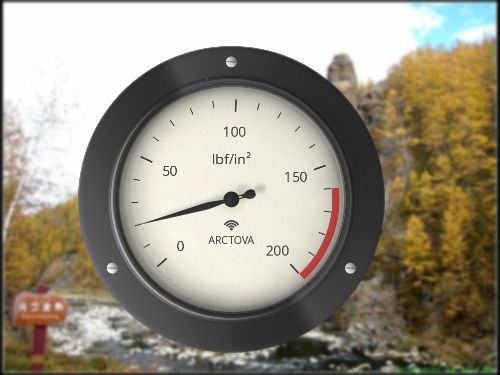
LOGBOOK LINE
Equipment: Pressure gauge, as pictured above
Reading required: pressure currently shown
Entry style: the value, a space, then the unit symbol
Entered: 20 psi
